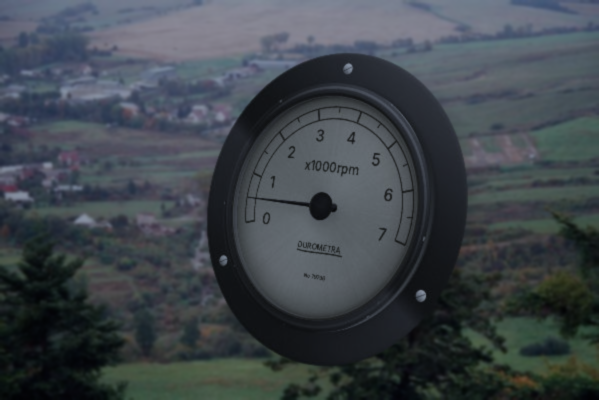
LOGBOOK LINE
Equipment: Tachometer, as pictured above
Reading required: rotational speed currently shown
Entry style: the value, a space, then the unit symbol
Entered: 500 rpm
